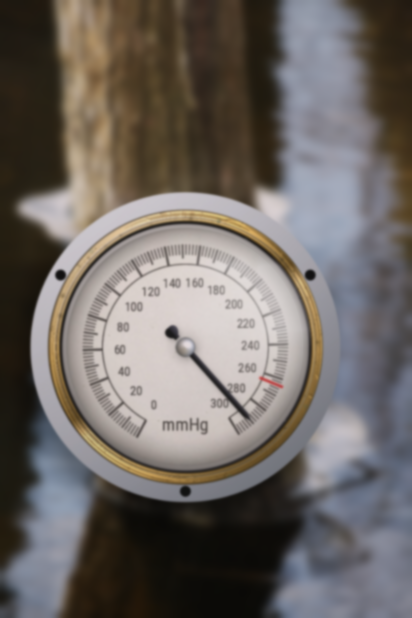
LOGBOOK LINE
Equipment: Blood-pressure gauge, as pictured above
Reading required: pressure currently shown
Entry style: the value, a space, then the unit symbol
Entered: 290 mmHg
